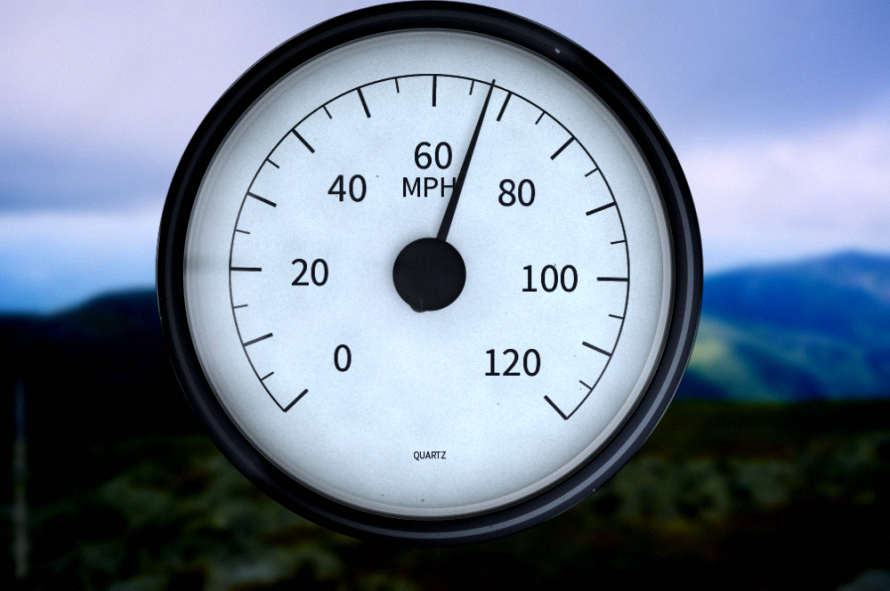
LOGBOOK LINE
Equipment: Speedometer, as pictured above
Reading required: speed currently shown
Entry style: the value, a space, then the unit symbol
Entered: 67.5 mph
